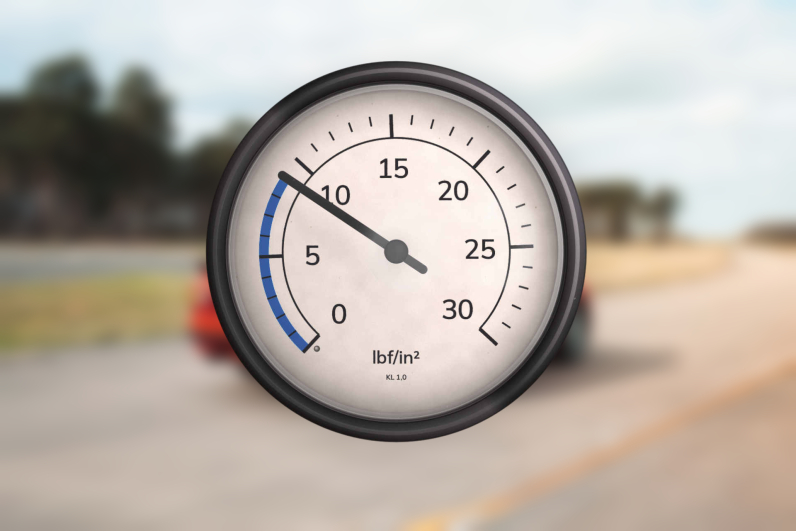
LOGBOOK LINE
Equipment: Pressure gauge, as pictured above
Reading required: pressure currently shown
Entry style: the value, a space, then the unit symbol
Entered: 9 psi
